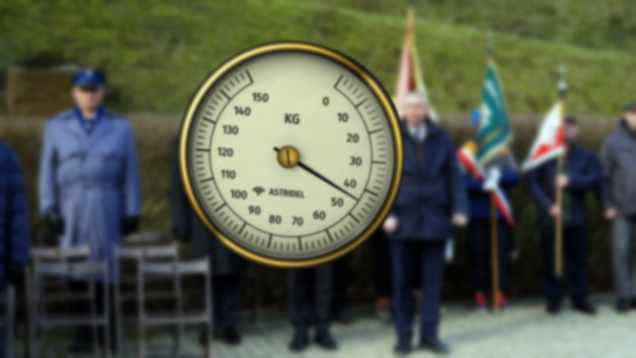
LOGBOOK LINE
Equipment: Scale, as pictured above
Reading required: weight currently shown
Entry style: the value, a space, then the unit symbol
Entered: 44 kg
